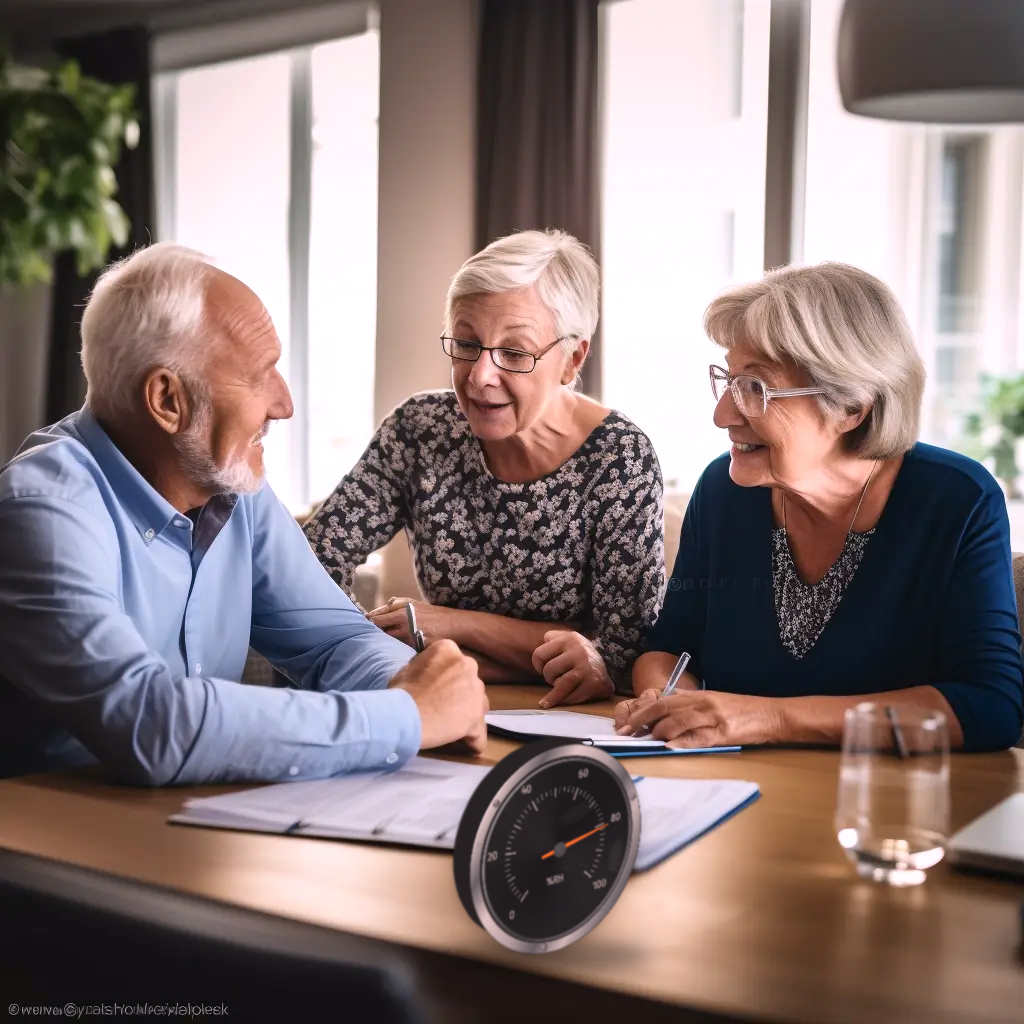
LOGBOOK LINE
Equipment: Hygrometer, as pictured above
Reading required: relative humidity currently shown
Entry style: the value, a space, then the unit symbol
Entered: 80 %
